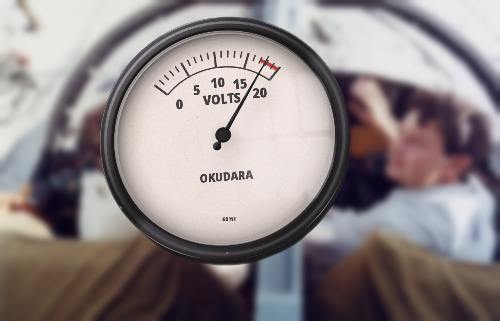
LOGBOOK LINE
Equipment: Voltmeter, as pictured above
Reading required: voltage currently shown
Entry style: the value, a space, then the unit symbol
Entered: 18 V
